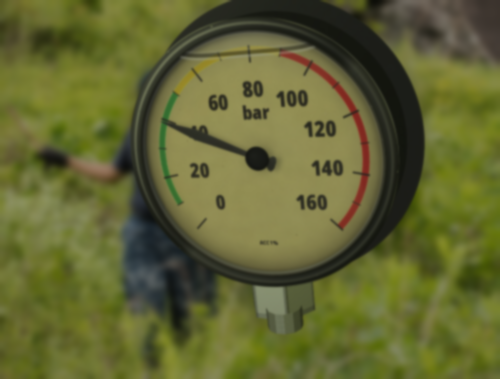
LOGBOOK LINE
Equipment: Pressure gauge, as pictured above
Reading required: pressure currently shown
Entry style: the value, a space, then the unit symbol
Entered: 40 bar
